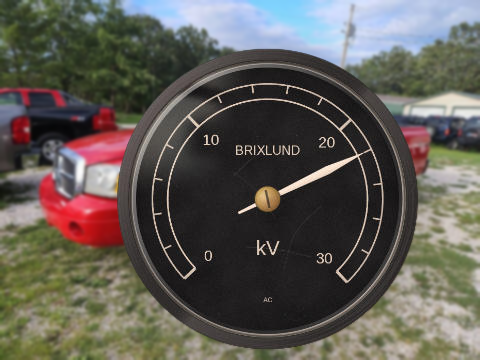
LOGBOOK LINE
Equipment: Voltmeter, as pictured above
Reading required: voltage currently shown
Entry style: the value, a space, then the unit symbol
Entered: 22 kV
